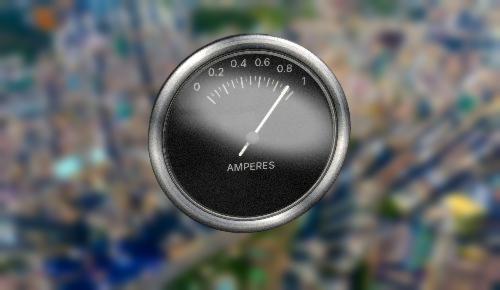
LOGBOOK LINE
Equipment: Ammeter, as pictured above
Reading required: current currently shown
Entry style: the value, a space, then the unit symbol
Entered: 0.9 A
